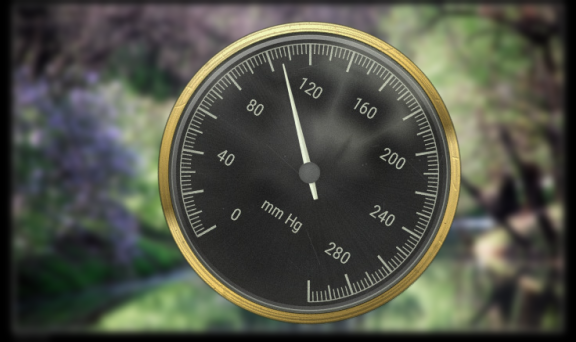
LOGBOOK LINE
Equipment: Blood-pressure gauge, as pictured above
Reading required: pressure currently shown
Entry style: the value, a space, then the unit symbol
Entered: 106 mmHg
